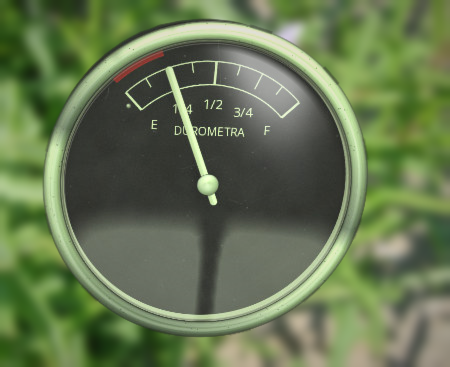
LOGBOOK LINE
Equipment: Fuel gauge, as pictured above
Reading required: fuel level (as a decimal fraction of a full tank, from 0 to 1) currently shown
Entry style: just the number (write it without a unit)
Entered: 0.25
